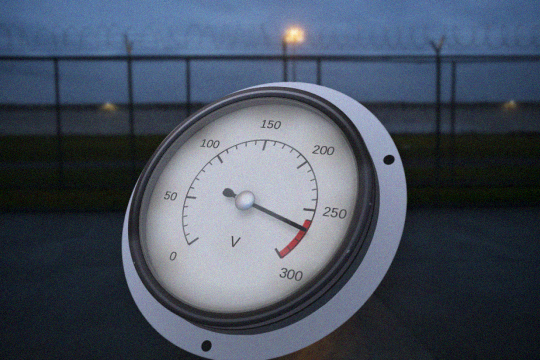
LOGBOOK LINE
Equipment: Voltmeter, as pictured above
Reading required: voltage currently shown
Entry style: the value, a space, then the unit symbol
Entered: 270 V
